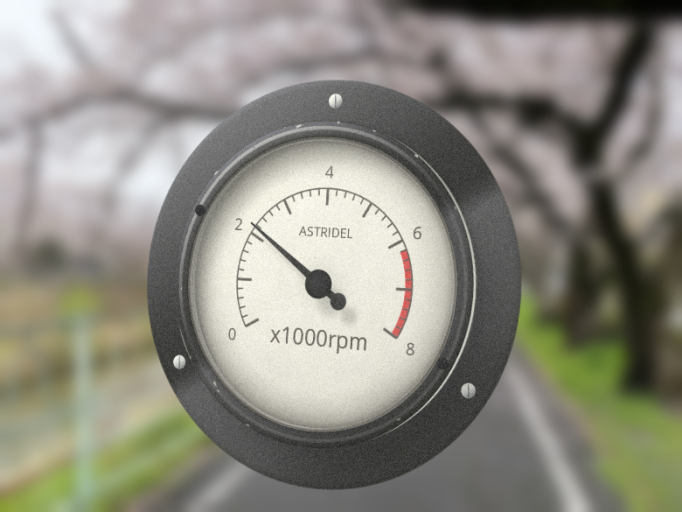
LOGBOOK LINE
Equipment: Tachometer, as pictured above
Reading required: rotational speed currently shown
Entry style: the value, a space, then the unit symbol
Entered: 2200 rpm
